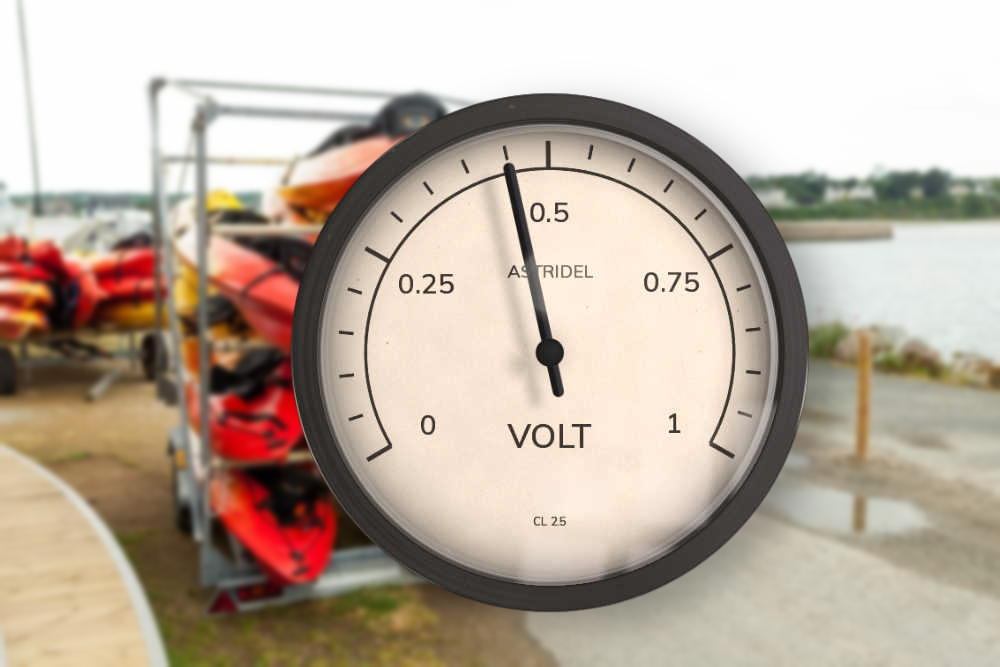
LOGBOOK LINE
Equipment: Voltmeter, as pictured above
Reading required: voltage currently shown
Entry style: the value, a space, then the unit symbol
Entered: 0.45 V
